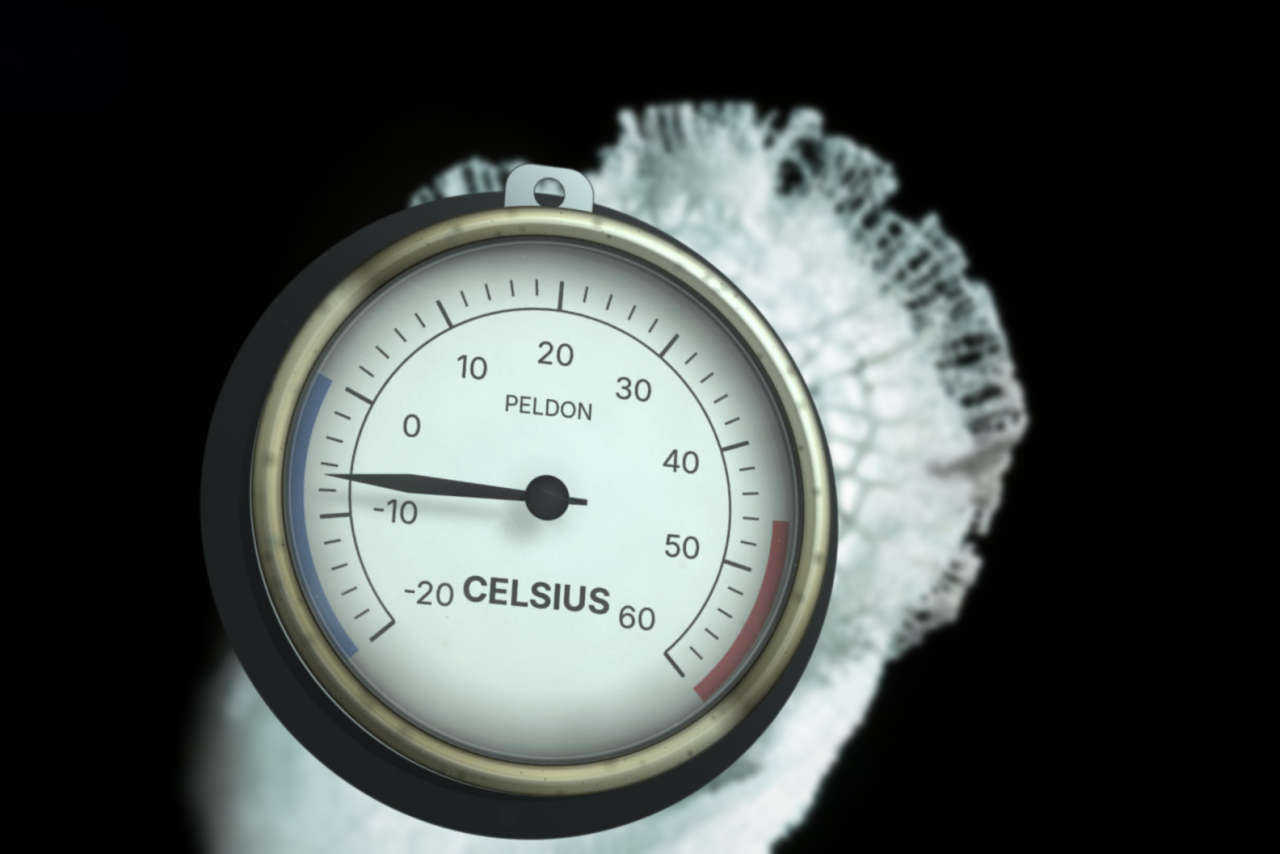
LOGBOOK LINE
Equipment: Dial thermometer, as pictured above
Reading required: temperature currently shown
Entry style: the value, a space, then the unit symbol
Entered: -7 °C
